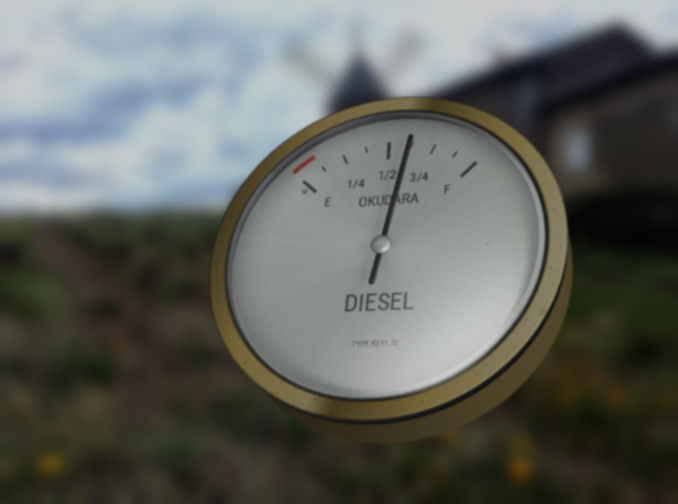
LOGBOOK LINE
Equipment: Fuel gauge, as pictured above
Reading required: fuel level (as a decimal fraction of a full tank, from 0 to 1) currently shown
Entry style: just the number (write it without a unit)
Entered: 0.625
